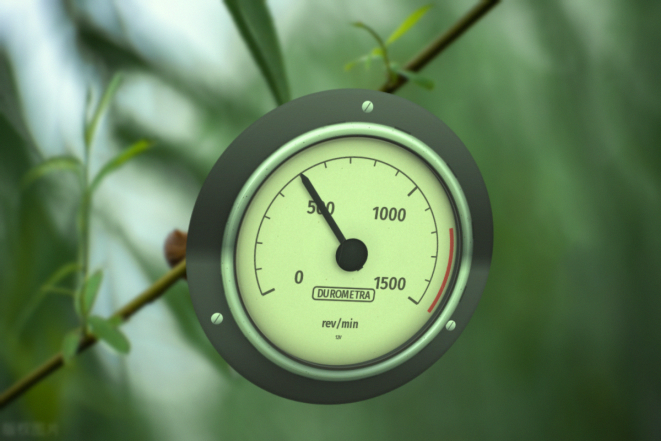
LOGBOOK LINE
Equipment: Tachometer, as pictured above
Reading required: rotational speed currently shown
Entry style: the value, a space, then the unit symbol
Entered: 500 rpm
